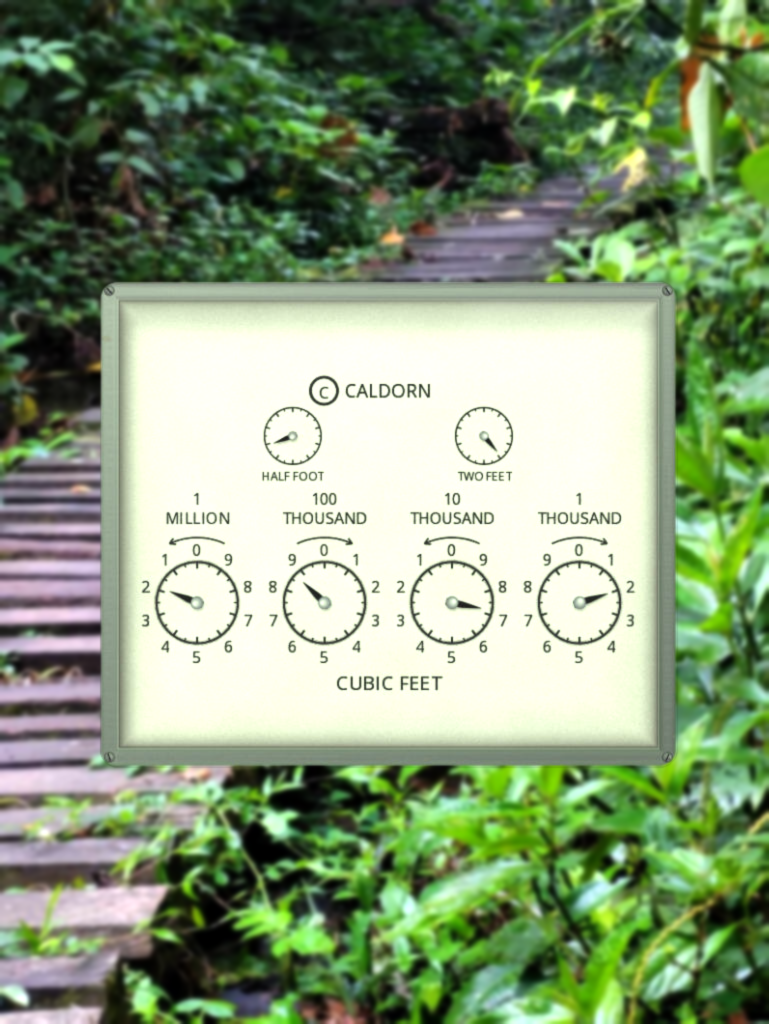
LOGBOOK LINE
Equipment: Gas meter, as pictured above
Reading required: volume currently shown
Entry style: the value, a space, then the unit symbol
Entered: 187200 ft³
